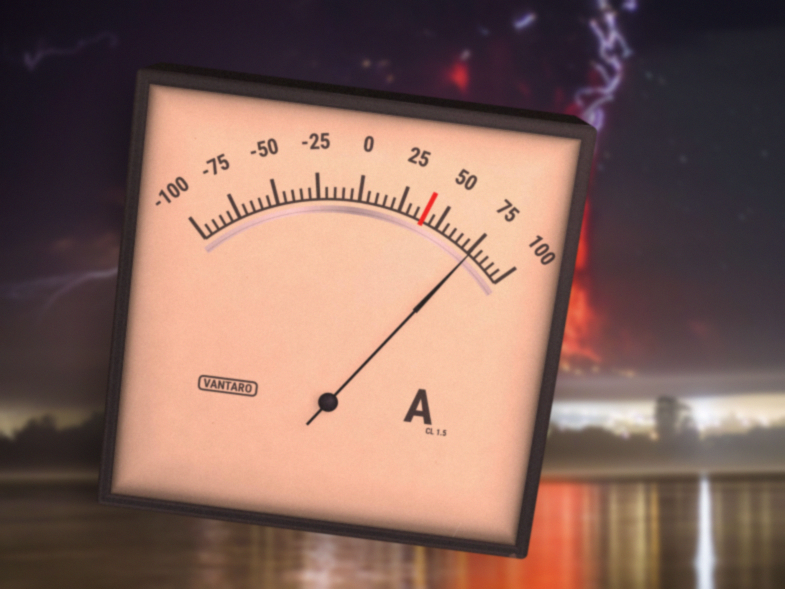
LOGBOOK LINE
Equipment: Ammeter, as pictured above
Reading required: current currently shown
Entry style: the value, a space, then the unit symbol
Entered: 75 A
